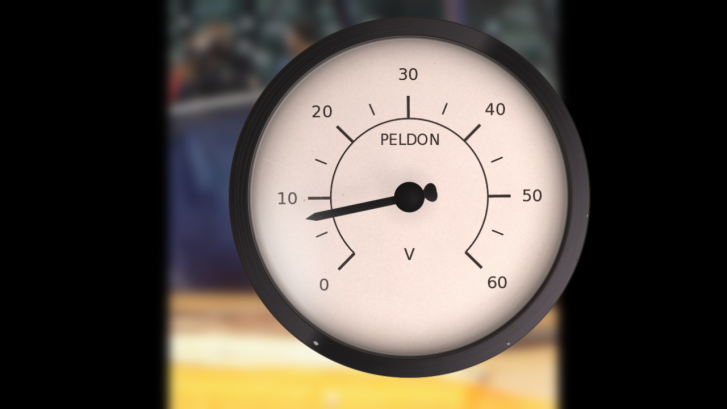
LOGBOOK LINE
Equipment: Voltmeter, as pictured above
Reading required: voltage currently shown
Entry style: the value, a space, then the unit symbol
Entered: 7.5 V
